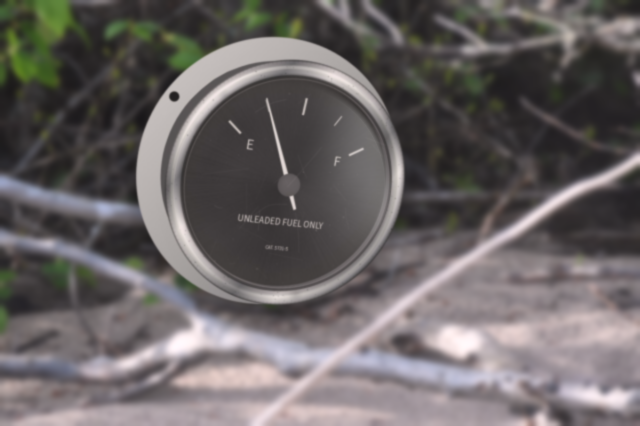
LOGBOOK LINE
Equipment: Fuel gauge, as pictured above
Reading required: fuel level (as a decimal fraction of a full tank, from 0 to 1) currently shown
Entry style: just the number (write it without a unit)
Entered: 0.25
